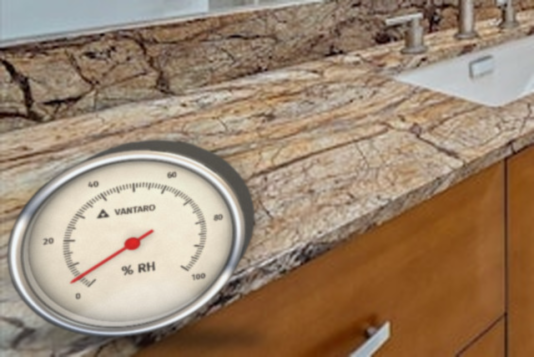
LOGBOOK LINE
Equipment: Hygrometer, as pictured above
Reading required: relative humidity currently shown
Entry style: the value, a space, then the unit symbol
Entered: 5 %
